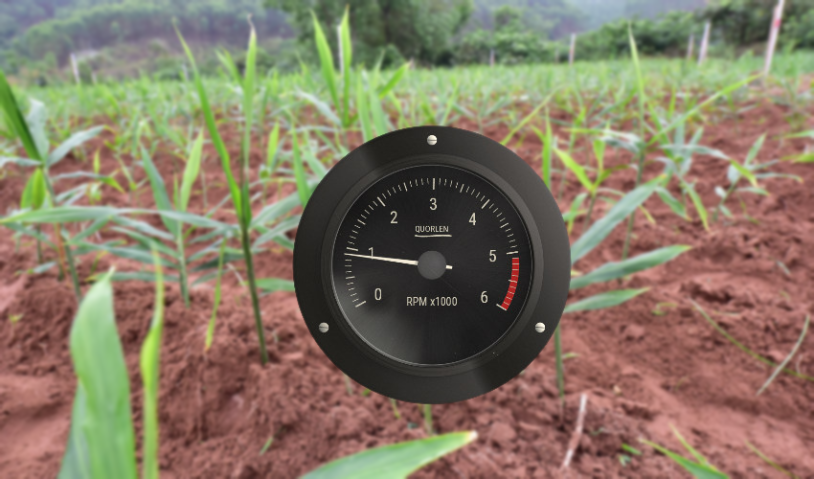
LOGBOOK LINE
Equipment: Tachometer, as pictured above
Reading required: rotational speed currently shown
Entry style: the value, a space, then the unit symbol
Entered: 900 rpm
